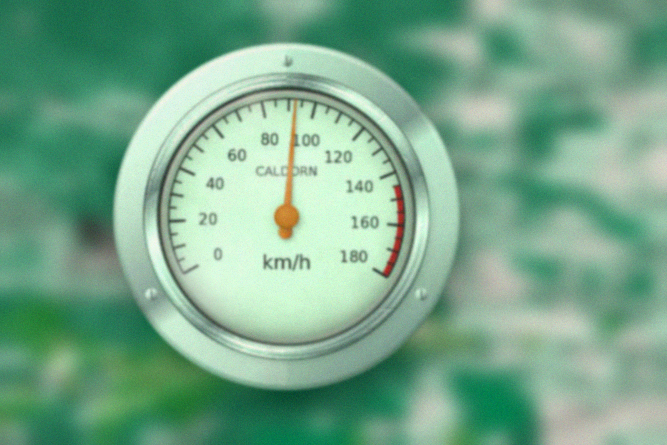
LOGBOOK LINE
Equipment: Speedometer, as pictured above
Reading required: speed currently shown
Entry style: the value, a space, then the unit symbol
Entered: 92.5 km/h
